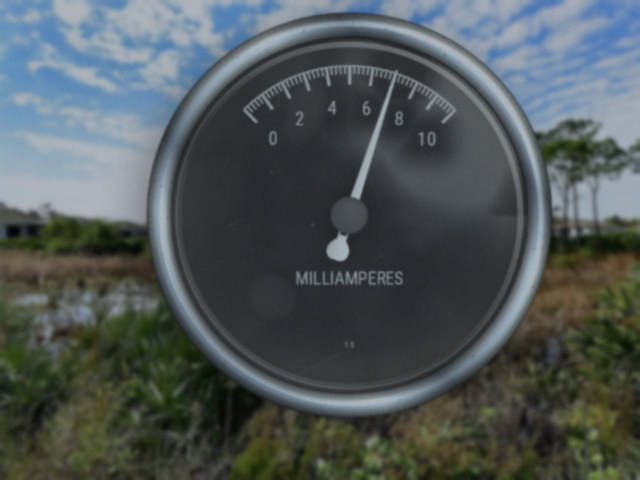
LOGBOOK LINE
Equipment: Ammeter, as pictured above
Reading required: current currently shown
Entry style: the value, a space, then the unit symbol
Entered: 7 mA
